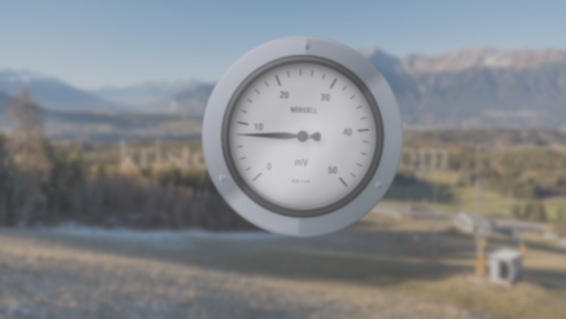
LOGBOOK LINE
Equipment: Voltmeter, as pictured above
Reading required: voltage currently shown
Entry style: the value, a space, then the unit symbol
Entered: 8 mV
